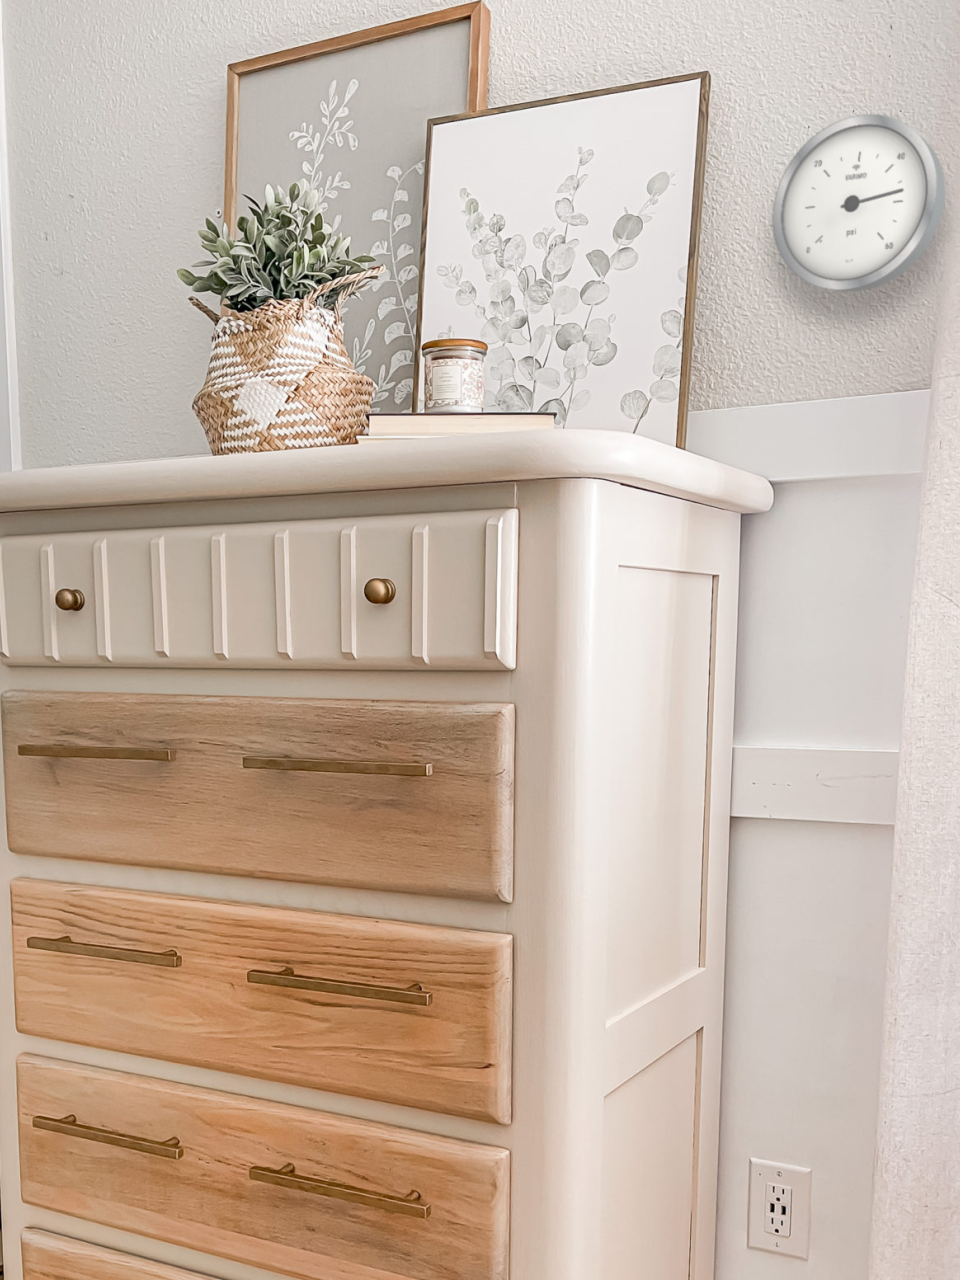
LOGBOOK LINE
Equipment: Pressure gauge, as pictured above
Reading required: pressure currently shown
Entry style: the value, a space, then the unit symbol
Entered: 47.5 psi
